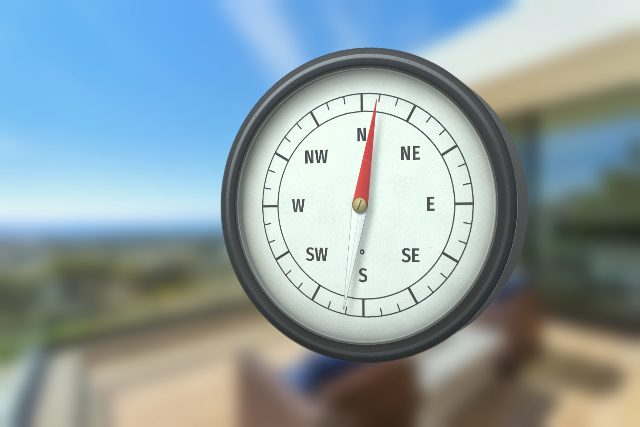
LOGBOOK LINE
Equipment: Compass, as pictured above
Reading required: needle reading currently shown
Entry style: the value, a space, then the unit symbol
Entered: 10 °
